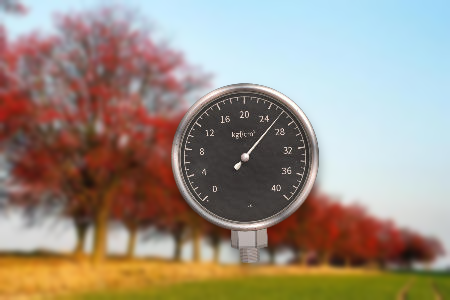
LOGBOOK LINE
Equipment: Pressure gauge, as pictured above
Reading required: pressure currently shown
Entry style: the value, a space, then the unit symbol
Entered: 26 kg/cm²
